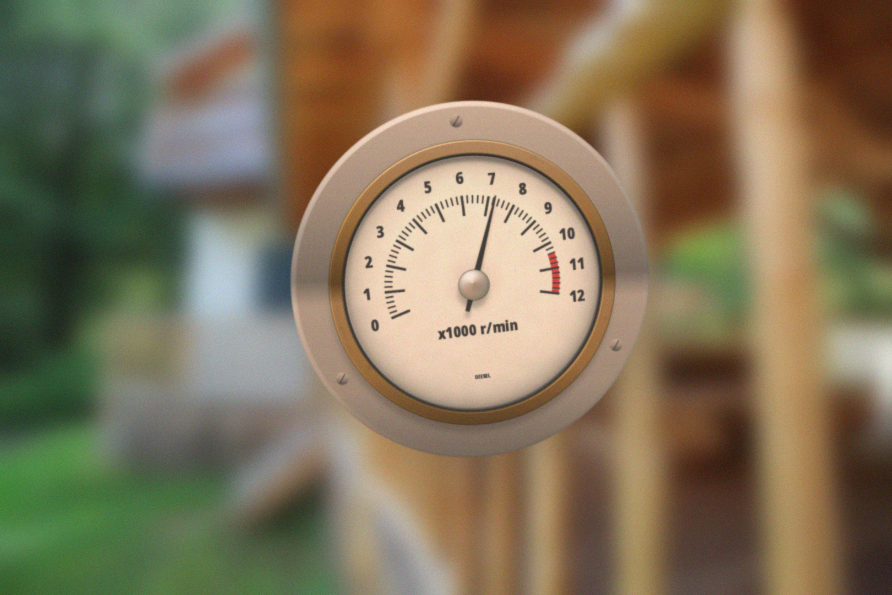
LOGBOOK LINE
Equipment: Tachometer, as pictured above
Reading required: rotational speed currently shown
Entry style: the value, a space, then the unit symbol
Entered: 7200 rpm
